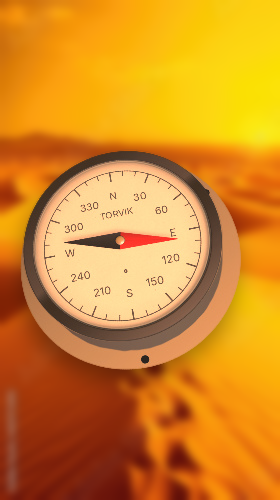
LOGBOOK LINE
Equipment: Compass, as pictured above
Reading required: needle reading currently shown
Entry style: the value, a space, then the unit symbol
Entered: 100 °
